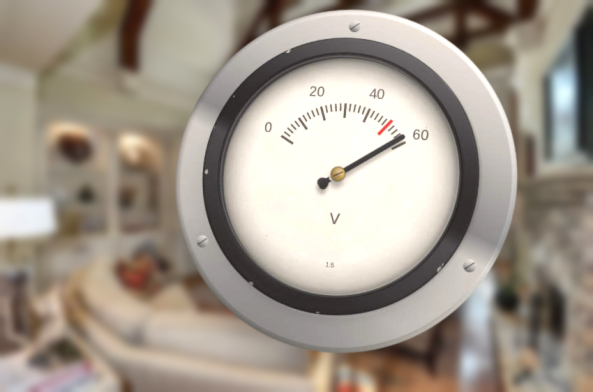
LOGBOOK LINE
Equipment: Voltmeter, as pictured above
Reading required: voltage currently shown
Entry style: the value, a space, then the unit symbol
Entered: 58 V
